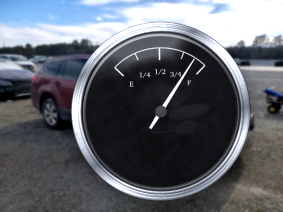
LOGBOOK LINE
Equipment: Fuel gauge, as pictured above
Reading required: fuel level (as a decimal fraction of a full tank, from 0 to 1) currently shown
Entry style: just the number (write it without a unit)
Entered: 0.875
